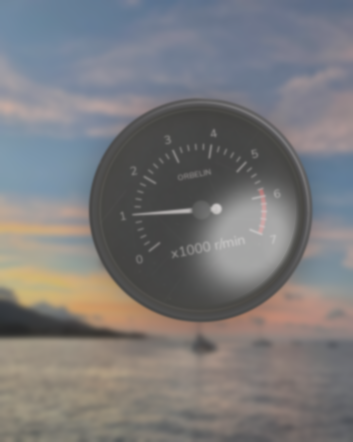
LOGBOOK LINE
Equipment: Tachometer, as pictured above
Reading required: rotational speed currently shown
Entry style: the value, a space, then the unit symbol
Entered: 1000 rpm
